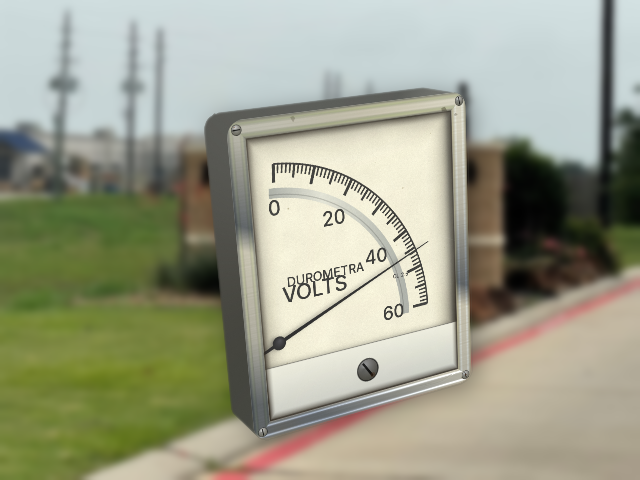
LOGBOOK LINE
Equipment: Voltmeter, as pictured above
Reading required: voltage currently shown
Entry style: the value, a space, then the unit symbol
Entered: 45 V
